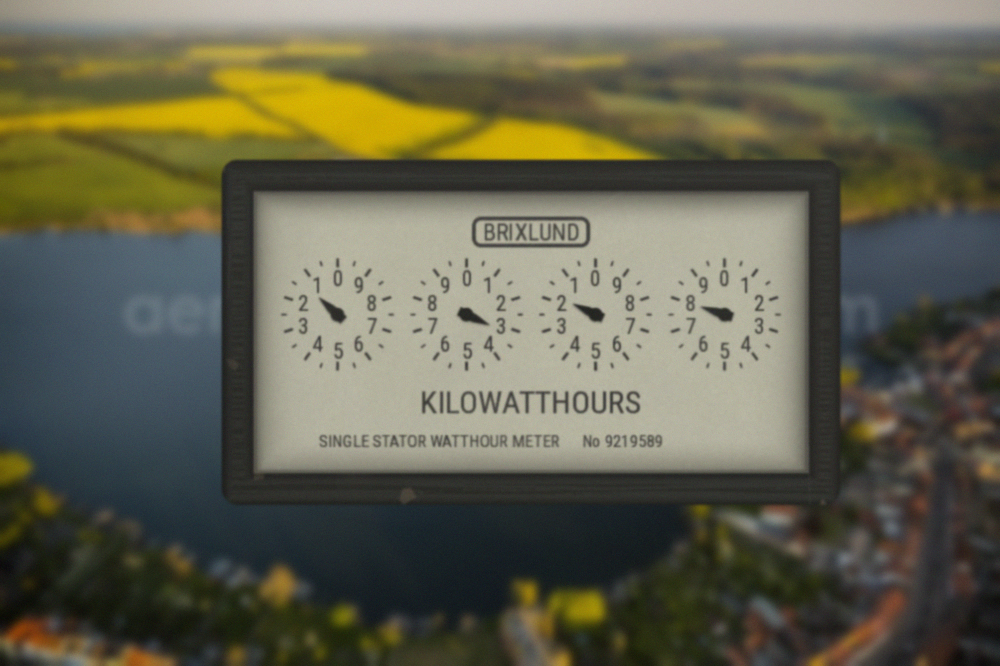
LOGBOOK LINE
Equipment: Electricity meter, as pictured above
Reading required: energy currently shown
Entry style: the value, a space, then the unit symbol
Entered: 1318 kWh
